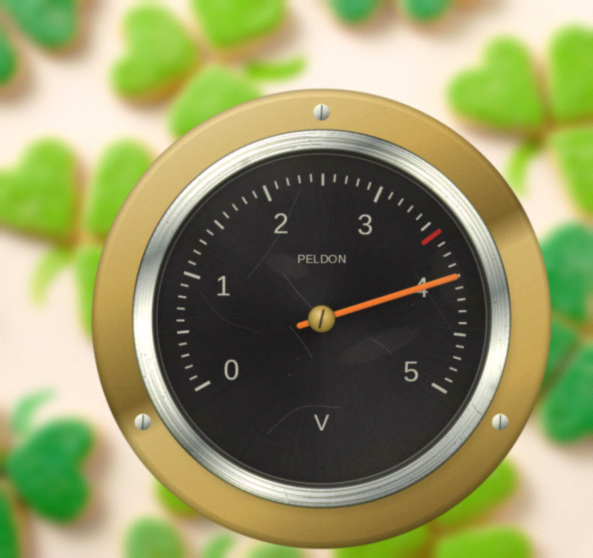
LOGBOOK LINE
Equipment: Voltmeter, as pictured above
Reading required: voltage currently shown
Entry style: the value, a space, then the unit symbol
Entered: 4 V
